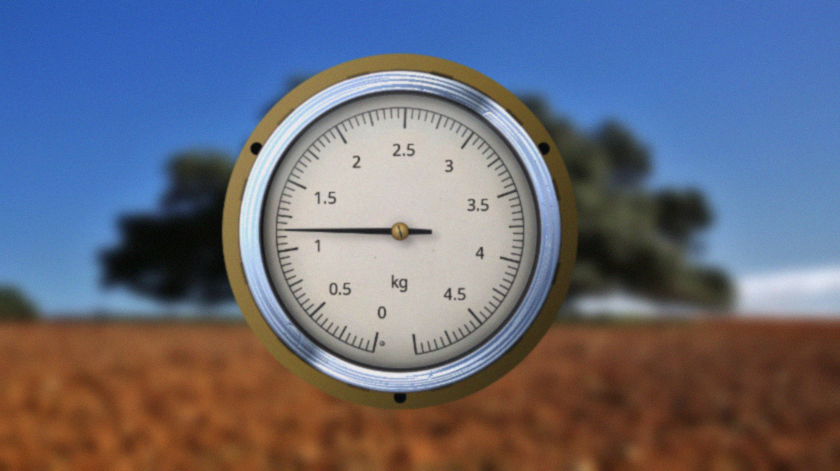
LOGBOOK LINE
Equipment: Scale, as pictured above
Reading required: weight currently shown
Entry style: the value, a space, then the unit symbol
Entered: 1.15 kg
